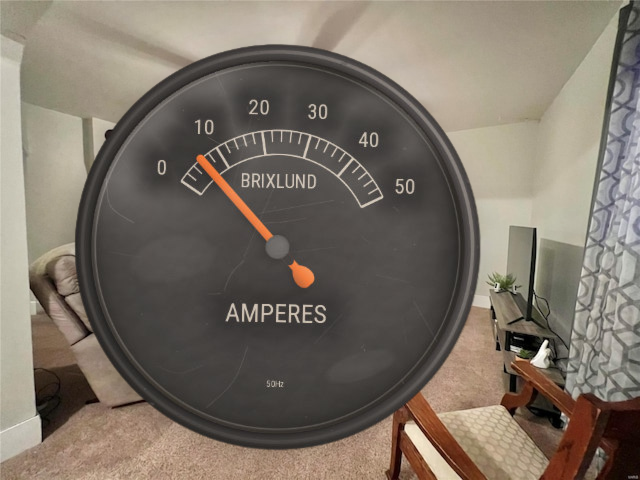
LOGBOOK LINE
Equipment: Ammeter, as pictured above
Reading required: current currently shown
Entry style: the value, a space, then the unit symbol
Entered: 6 A
